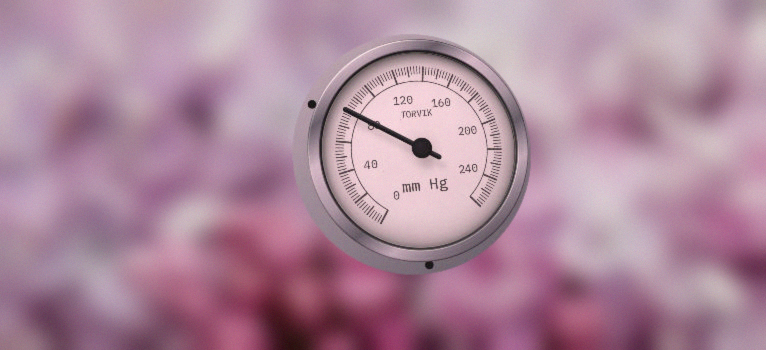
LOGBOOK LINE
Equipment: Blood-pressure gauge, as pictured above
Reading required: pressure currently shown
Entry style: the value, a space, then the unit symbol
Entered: 80 mmHg
